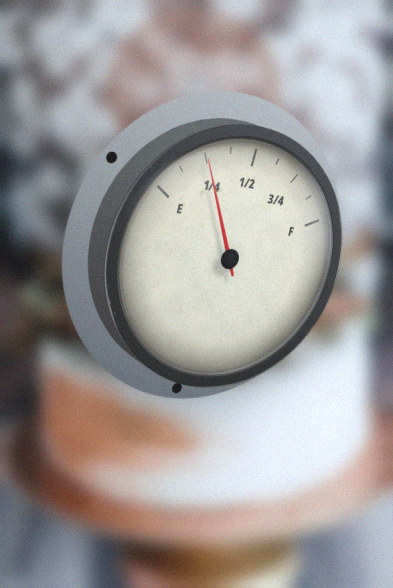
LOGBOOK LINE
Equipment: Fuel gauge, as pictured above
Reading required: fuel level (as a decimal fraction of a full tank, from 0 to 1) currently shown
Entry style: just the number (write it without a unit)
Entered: 0.25
